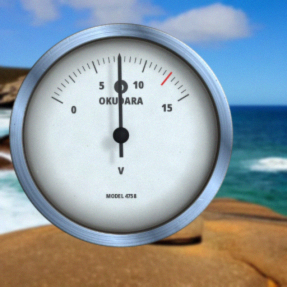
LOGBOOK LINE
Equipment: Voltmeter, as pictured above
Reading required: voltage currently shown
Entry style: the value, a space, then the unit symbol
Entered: 7.5 V
